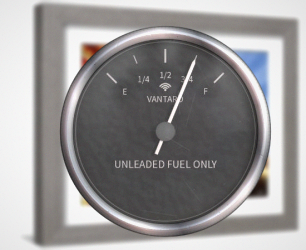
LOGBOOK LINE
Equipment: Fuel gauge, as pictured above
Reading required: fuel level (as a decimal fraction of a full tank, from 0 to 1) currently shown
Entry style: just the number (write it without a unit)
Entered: 0.75
